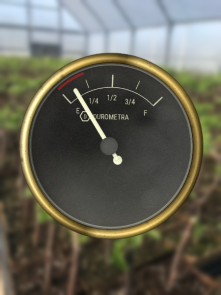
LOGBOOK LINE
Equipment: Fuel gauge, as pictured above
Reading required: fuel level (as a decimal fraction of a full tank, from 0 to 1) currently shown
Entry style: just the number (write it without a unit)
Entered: 0.125
